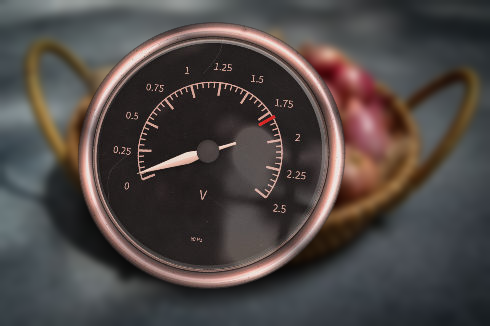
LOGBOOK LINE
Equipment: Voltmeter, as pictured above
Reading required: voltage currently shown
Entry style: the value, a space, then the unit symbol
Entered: 0.05 V
